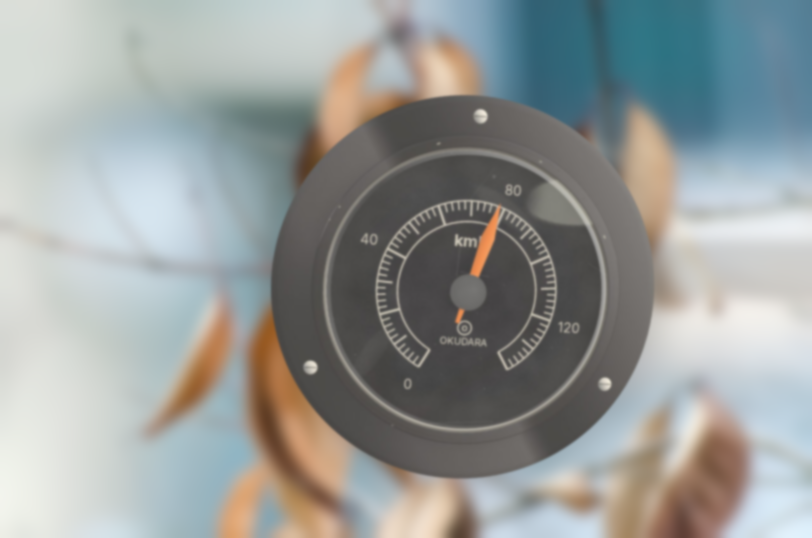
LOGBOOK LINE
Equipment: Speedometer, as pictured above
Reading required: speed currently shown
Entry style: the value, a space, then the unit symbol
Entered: 78 km/h
